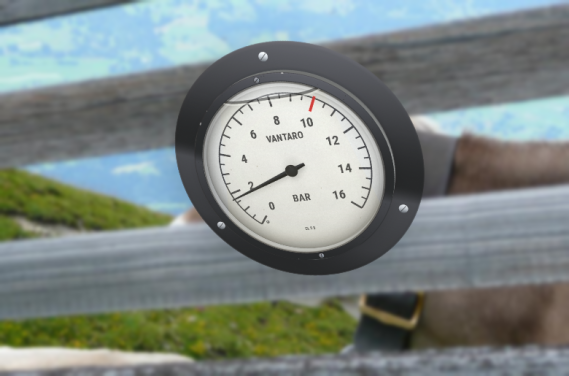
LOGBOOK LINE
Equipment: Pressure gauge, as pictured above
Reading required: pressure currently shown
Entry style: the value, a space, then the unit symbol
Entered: 1.75 bar
